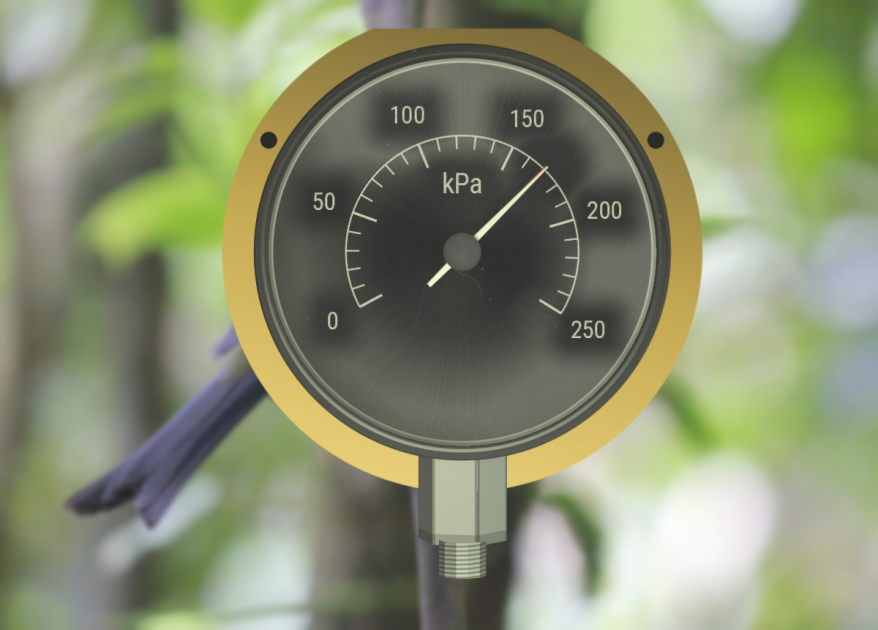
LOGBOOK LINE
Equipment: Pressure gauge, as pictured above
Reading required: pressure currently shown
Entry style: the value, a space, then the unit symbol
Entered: 170 kPa
